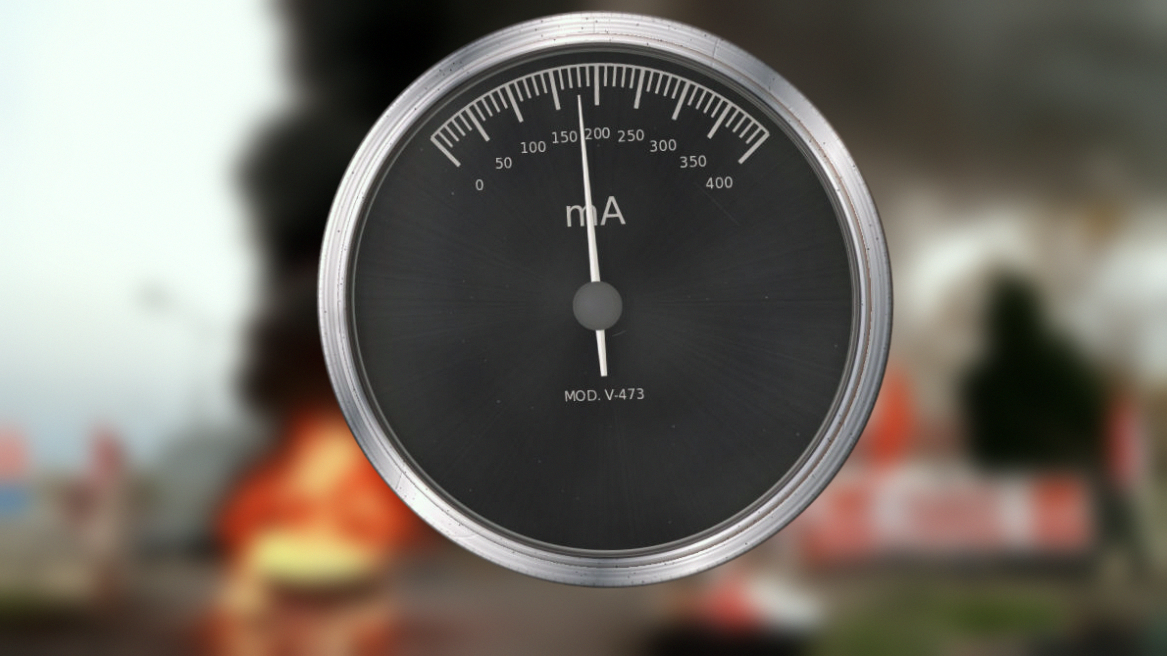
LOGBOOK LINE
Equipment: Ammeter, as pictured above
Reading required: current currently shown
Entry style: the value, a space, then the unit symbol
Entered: 180 mA
